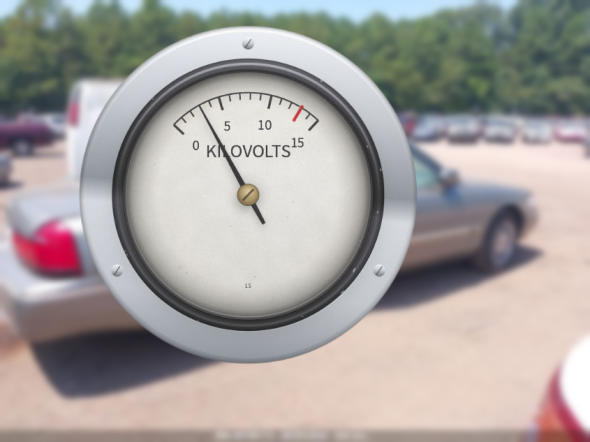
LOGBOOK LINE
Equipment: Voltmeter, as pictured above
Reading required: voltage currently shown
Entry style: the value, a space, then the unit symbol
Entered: 3 kV
